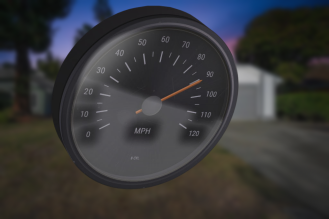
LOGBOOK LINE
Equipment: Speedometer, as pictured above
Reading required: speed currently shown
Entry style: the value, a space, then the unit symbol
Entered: 90 mph
